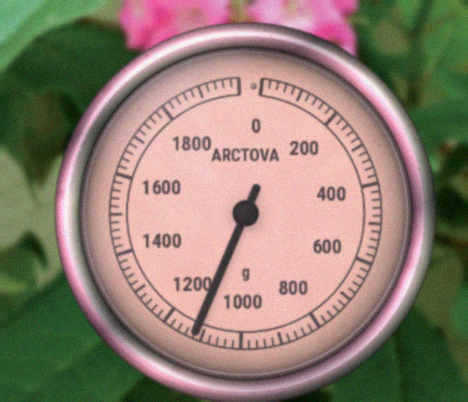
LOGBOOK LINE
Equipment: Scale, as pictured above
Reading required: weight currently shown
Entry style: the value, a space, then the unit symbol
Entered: 1120 g
